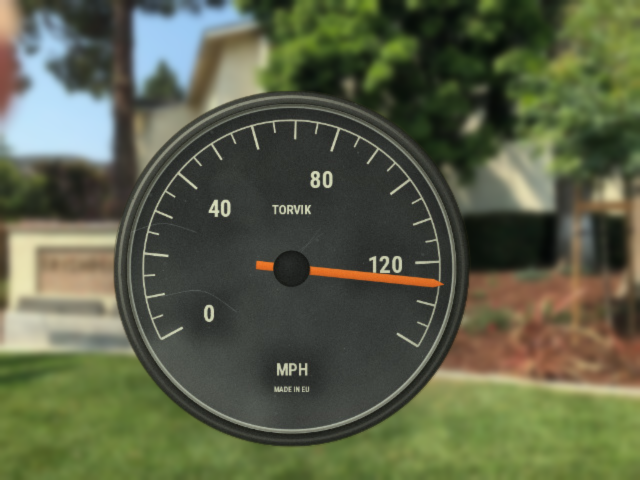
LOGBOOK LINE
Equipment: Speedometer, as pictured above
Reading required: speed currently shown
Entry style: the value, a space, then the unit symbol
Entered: 125 mph
